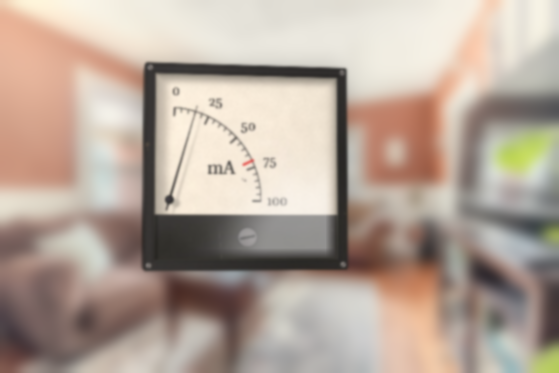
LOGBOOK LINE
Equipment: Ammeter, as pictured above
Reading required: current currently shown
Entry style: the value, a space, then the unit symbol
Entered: 15 mA
